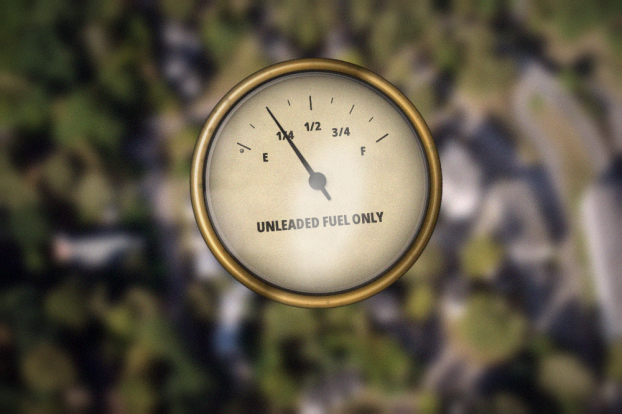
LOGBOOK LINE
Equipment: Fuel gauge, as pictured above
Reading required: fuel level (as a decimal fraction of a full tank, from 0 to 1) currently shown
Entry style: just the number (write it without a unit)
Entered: 0.25
